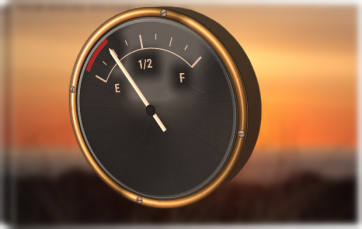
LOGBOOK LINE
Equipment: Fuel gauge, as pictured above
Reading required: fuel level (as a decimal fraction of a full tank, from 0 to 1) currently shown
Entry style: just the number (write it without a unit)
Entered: 0.25
